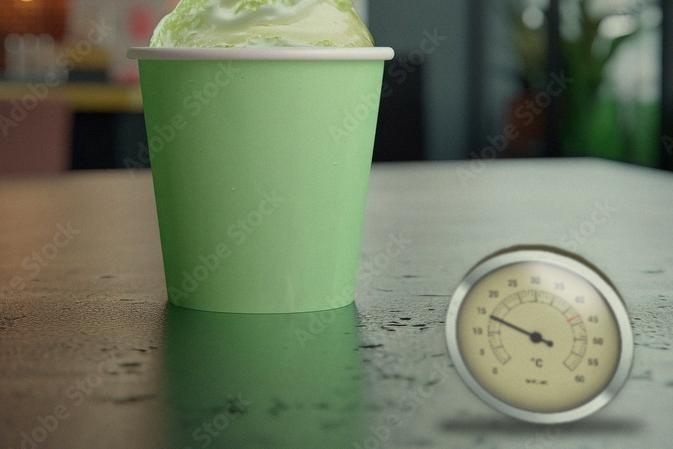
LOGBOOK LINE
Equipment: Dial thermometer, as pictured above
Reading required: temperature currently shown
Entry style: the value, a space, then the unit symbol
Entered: 15 °C
